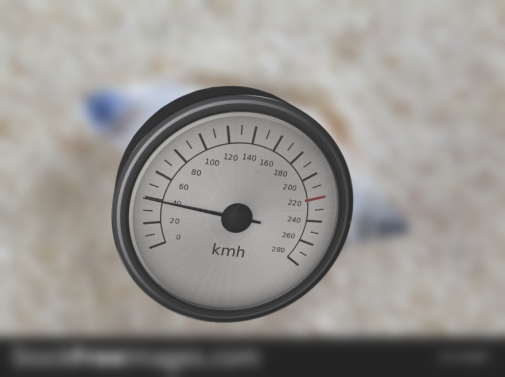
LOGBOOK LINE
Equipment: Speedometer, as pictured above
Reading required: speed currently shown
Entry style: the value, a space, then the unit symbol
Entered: 40 km/h
